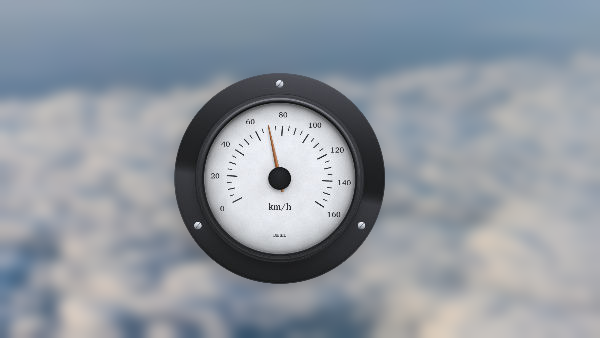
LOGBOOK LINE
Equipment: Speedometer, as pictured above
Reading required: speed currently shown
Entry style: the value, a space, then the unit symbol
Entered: 70 km/h
